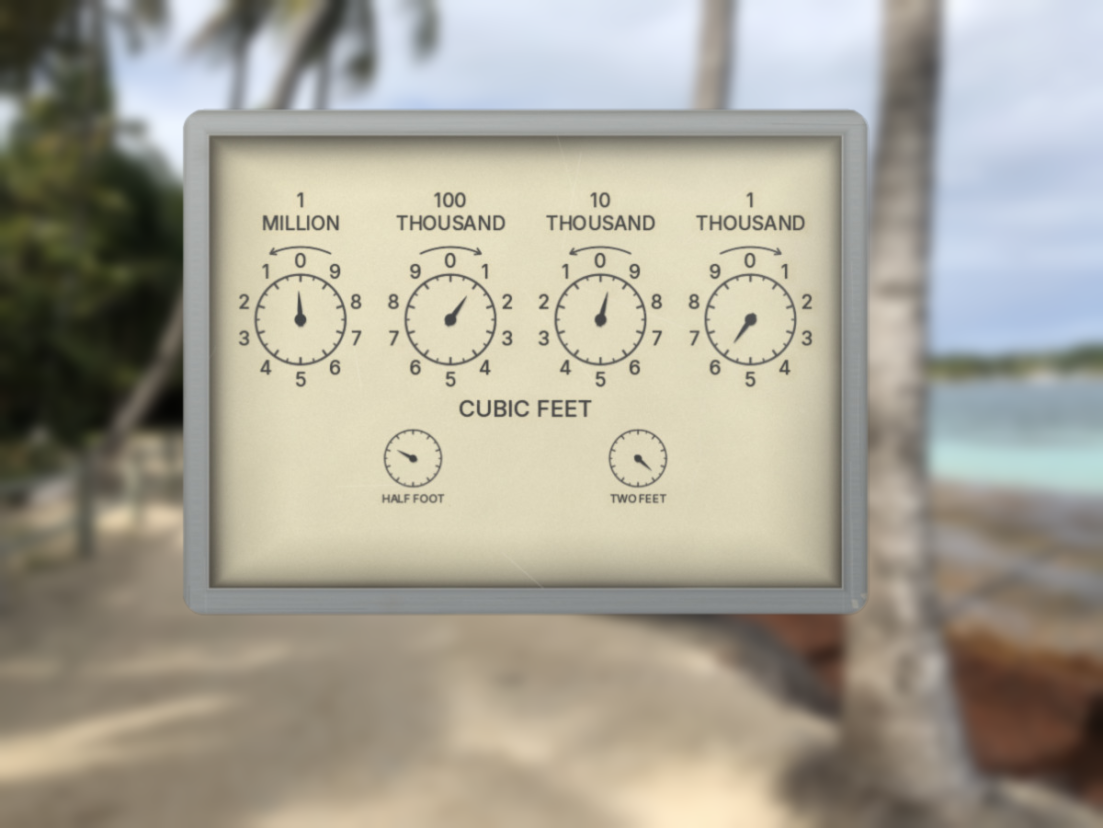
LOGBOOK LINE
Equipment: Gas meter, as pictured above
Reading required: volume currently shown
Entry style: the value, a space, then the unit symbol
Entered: 9600 ft³
